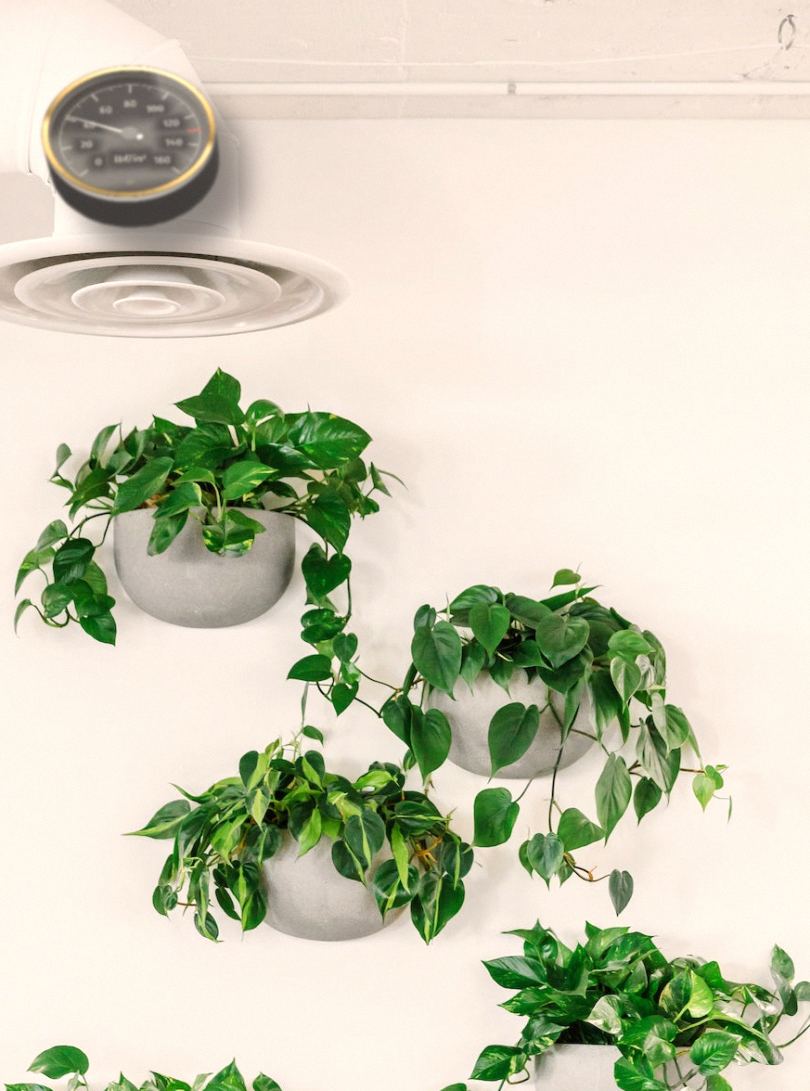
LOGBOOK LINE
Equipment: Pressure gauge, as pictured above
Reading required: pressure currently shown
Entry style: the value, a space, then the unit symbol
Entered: 40 psi
